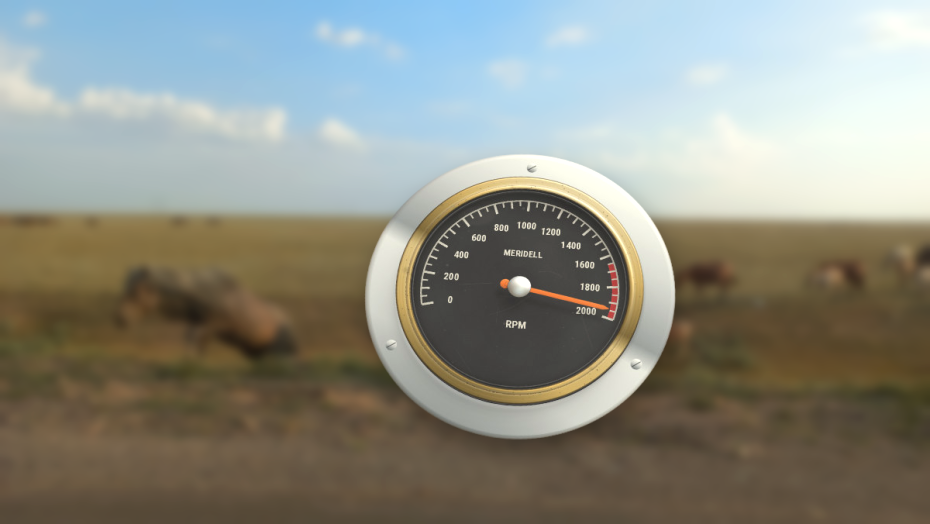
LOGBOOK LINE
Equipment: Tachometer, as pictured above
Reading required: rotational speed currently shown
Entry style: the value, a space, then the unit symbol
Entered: 1950 rpm
